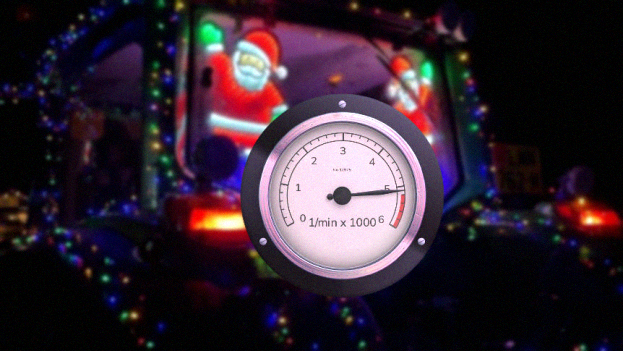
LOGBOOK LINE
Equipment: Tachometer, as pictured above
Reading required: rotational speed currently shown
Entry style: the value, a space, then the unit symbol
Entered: 5100 rpm
